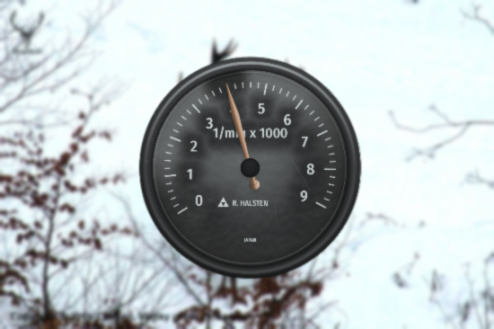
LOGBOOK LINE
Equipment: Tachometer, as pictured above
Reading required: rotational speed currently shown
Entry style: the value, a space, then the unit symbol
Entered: 4000 rpm
